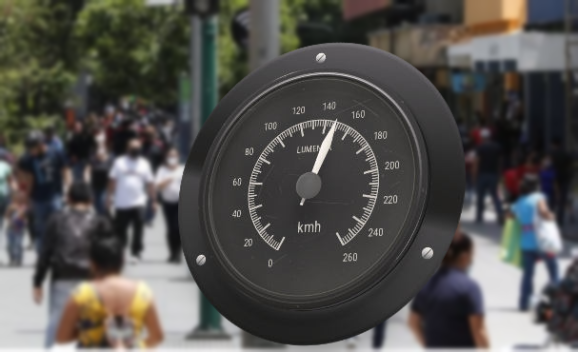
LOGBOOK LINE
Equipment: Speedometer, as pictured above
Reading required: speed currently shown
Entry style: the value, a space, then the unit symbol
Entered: 150 km/h
